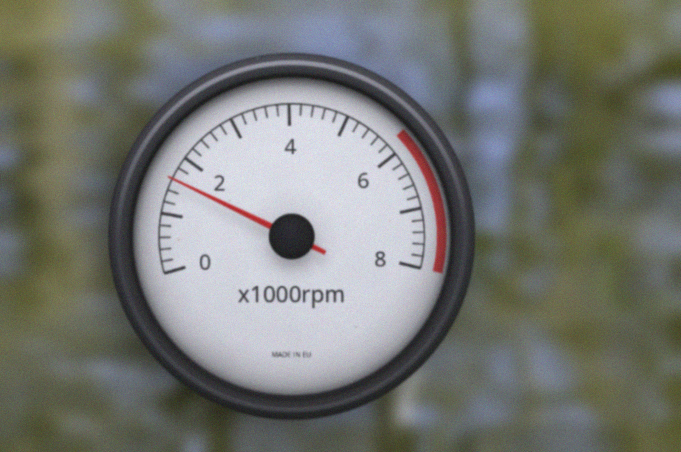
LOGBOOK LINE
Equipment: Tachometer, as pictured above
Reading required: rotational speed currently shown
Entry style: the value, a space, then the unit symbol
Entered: 1600 rpm
